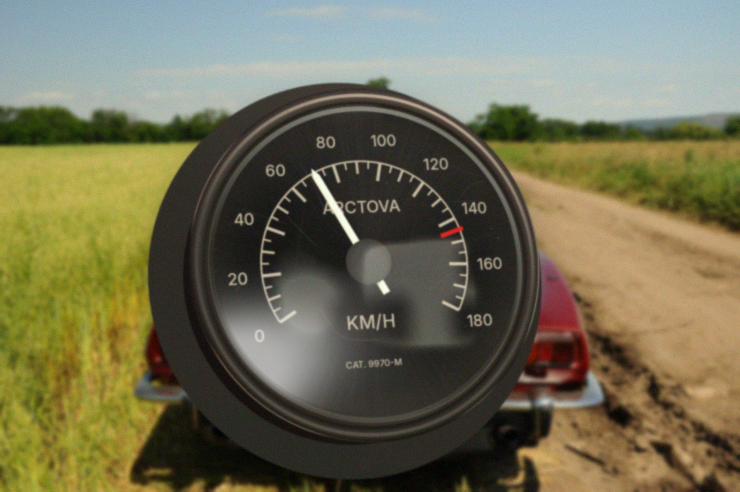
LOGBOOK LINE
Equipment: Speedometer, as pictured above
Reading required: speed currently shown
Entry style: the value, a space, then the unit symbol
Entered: 70 km/h
